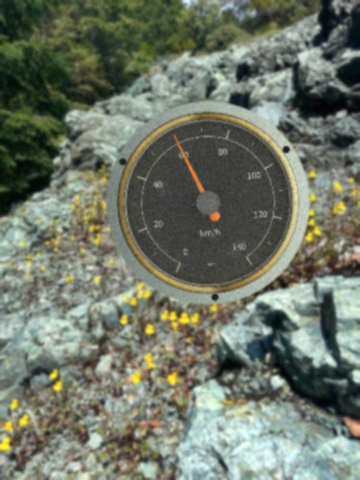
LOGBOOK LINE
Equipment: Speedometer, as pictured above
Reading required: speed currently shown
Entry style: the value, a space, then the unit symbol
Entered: 60 km/h
